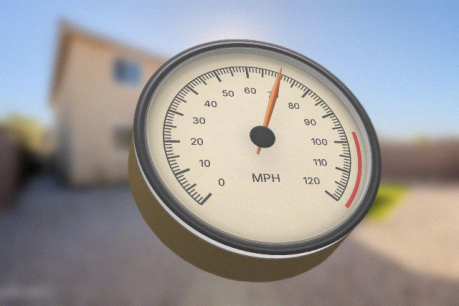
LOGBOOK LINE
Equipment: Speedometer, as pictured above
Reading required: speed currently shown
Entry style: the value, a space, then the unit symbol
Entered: 70 mph
